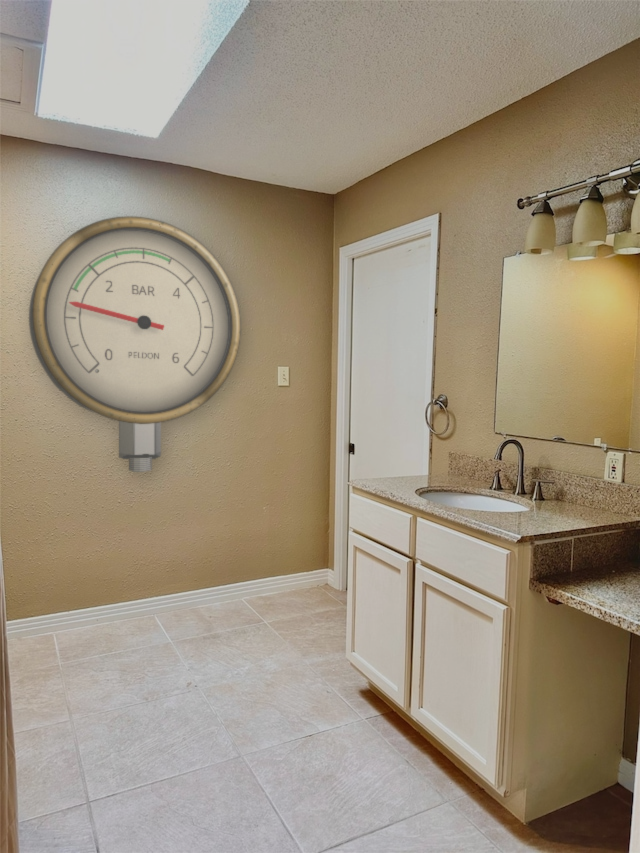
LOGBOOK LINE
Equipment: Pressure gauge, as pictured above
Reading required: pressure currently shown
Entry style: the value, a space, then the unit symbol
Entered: 1.25 bar
